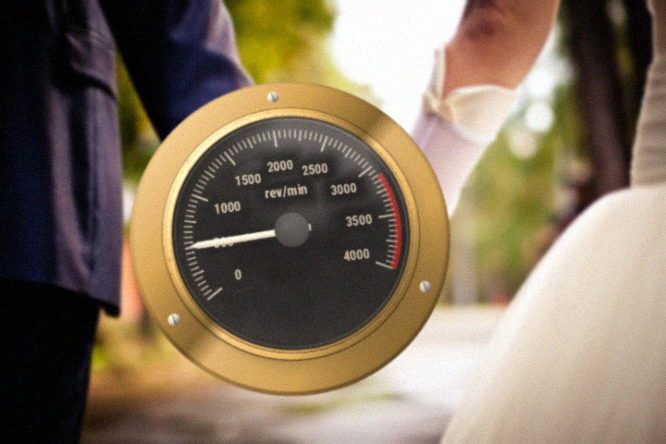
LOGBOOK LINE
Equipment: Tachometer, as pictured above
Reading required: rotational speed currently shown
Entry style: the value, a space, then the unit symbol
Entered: 500 rpm
